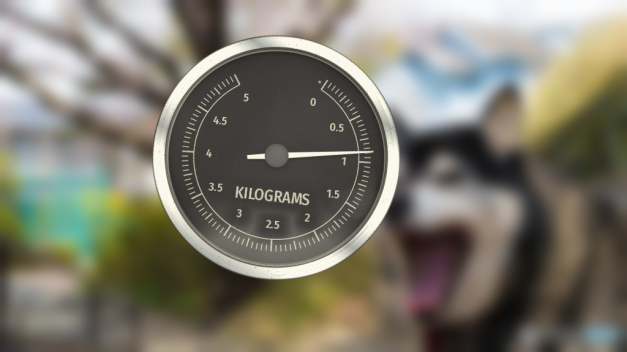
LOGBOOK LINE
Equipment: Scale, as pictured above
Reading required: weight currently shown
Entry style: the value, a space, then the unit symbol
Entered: 0.9 kg
